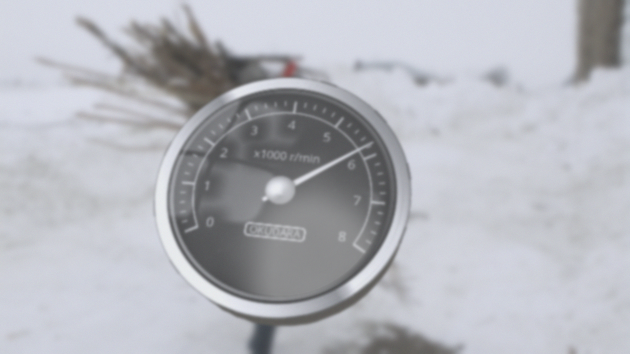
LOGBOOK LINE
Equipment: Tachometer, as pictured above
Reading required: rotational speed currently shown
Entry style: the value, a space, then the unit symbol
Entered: 5800 rpm
